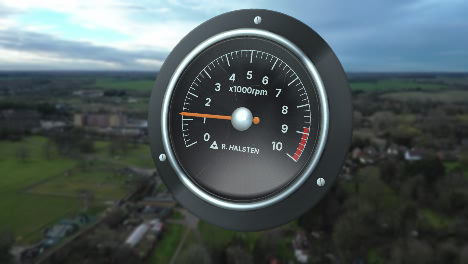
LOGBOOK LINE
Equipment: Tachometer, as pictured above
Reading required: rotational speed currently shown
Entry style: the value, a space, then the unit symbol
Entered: 1200 rpm
